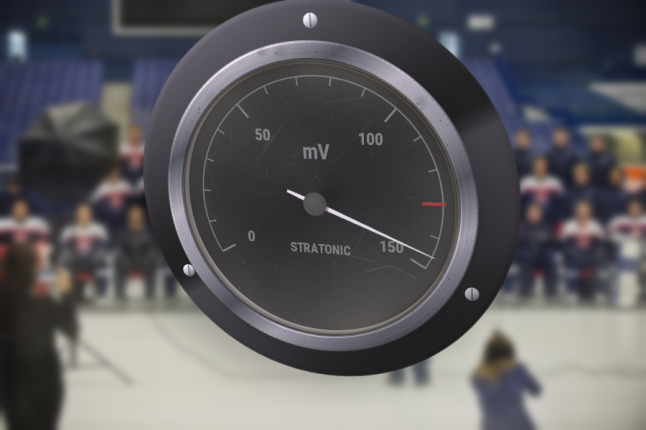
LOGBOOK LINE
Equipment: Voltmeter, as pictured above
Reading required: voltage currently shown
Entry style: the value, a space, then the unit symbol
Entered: 145 mV
